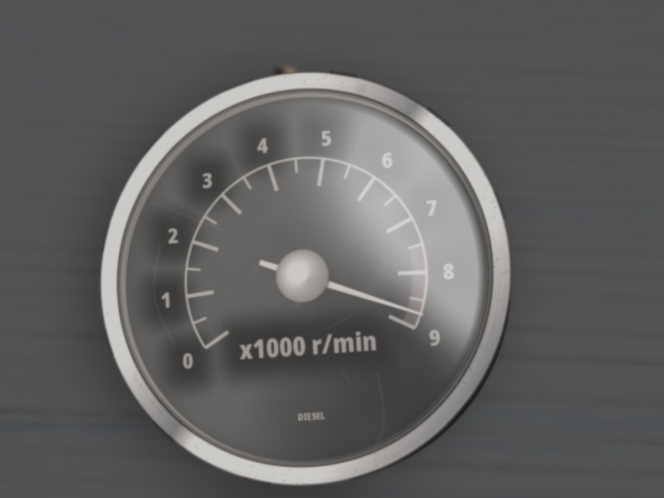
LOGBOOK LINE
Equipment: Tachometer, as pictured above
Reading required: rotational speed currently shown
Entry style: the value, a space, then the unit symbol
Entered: 8750 rpm
